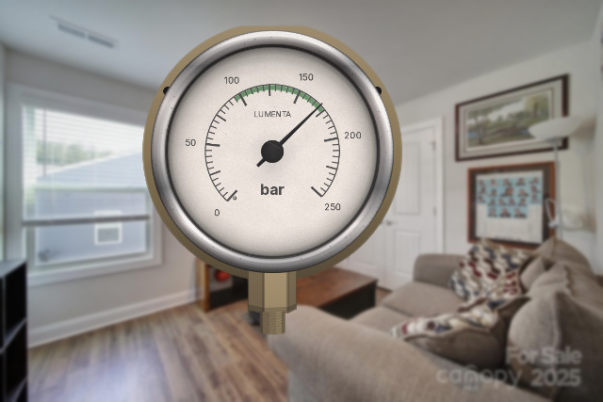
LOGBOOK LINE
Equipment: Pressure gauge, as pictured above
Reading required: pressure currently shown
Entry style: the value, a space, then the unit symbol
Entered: 170 bar
